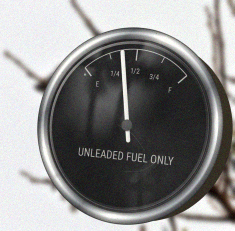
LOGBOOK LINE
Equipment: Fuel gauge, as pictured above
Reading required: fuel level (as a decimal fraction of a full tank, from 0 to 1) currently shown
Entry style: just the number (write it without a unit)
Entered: 0.375
